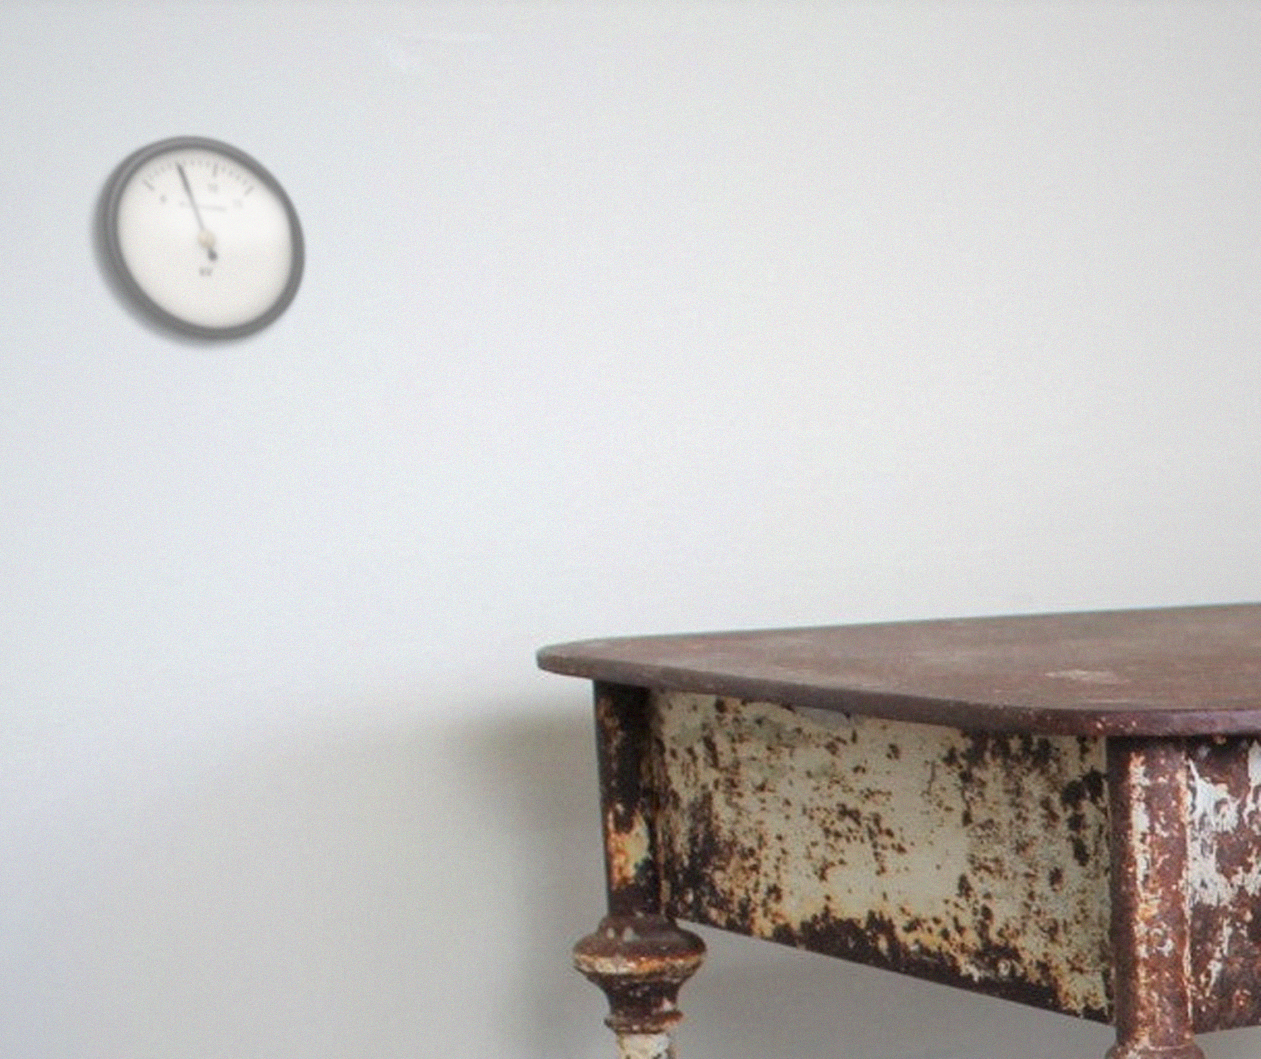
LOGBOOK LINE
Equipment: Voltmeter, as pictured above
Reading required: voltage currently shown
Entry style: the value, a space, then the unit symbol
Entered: 5 kV
